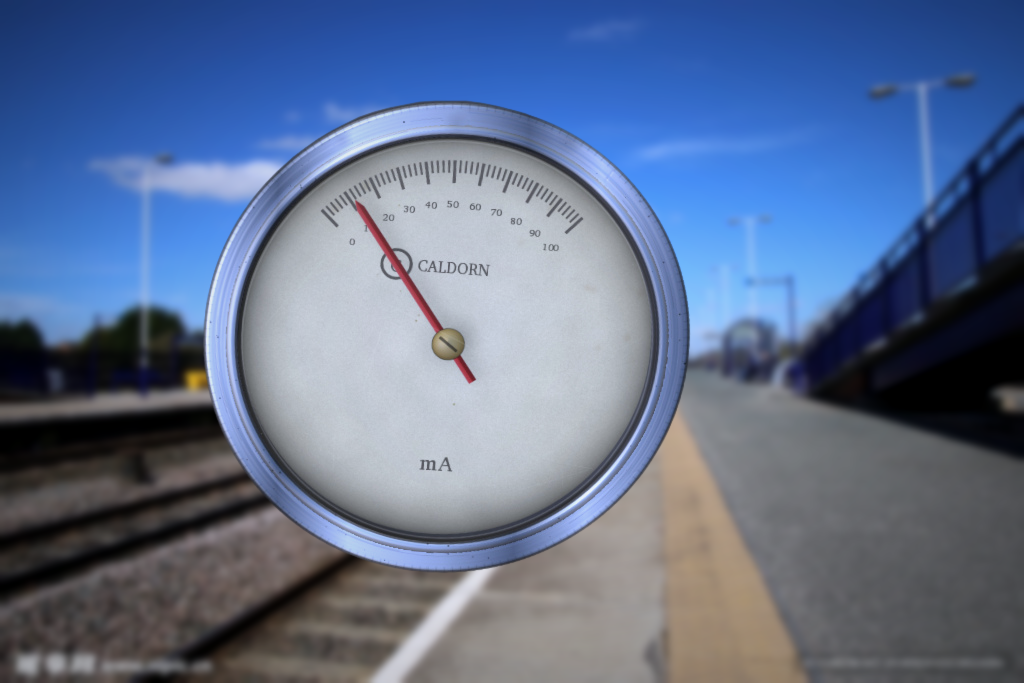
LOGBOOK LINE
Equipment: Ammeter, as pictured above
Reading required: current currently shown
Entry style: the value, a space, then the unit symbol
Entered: 12 mA
